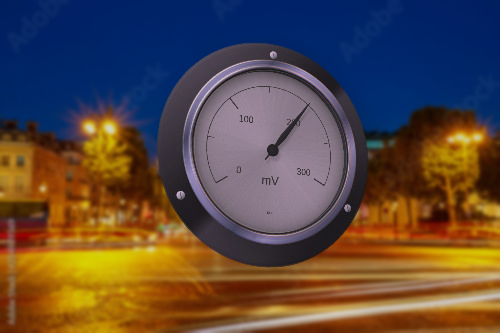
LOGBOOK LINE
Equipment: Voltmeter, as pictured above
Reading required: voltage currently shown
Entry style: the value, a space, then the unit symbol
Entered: 200 mV
